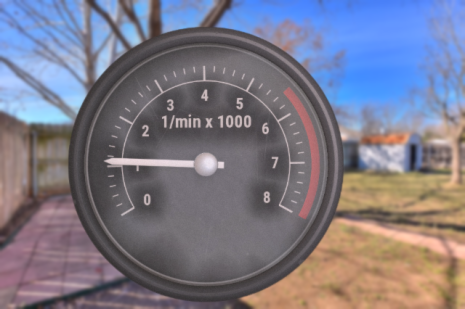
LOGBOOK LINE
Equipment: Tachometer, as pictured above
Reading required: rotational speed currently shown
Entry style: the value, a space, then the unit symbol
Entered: 1100 rpm
